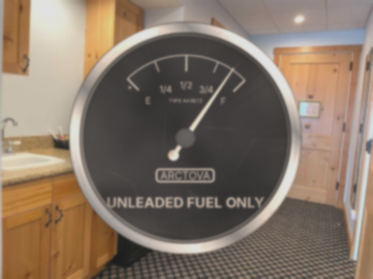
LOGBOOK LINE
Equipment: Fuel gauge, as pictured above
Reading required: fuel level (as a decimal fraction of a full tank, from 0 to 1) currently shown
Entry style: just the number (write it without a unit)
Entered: 0.875
